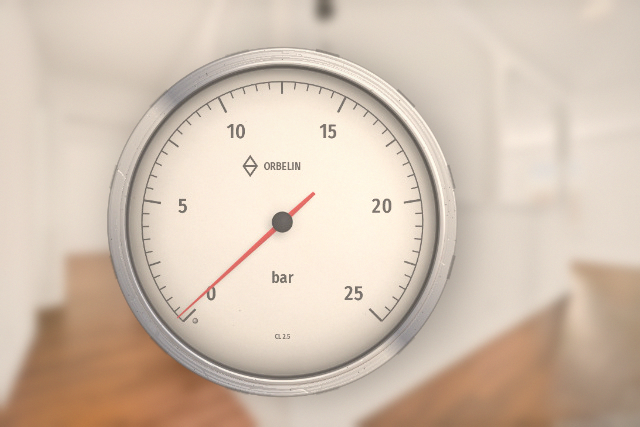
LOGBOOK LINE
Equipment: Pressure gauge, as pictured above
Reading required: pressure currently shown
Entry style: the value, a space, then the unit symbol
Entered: 0.25 bar
